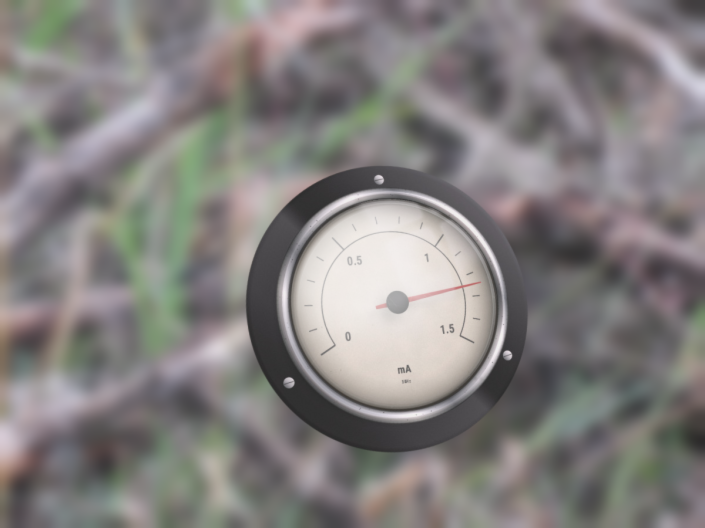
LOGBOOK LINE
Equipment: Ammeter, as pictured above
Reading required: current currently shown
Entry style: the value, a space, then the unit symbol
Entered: 1.25 mA
